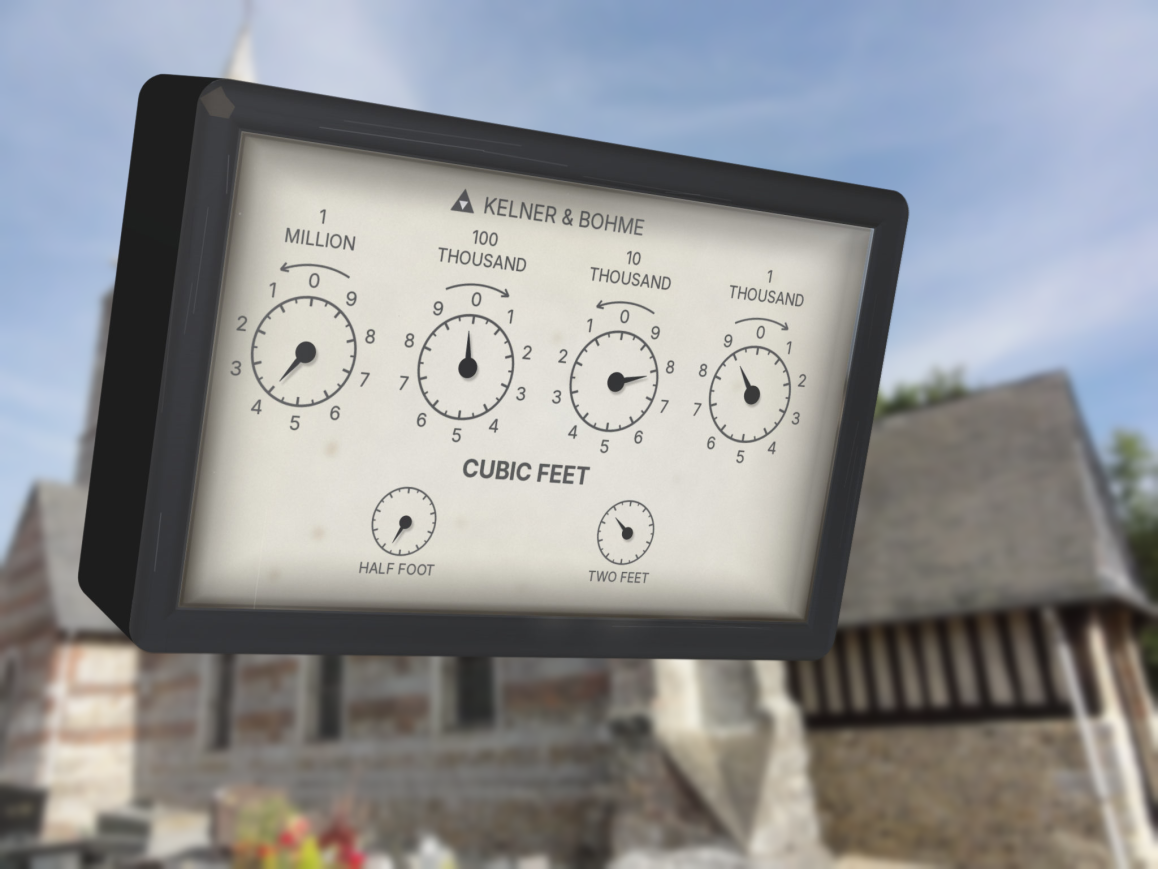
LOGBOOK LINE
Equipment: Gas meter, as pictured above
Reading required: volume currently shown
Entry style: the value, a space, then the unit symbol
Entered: 397900 ft³
